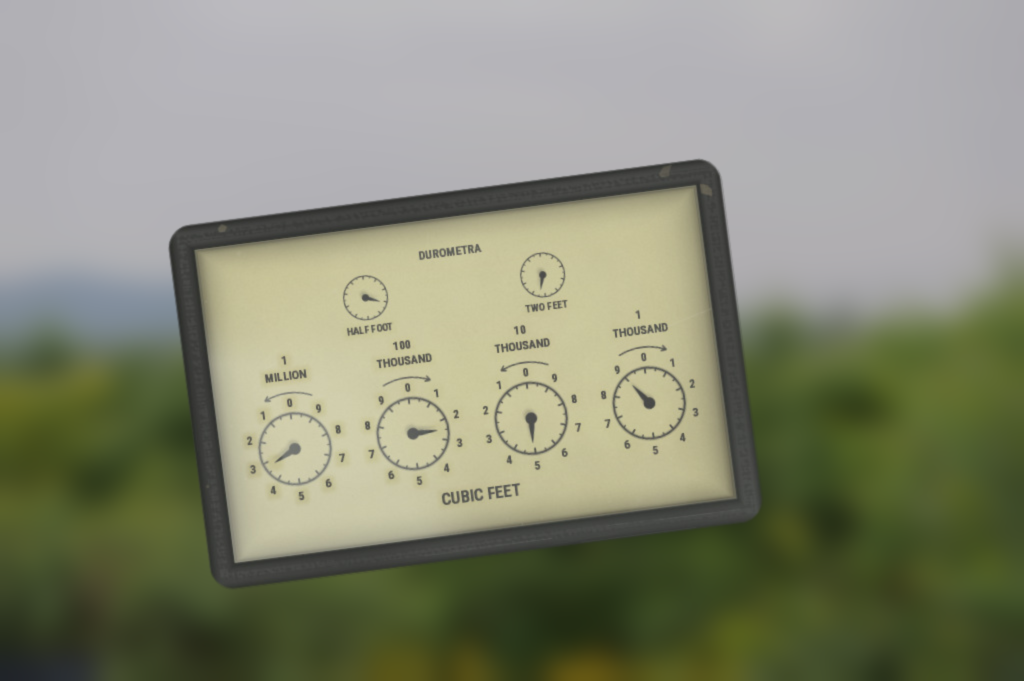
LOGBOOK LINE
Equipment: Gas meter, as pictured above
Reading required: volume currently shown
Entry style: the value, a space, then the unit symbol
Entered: 324900 ft³
